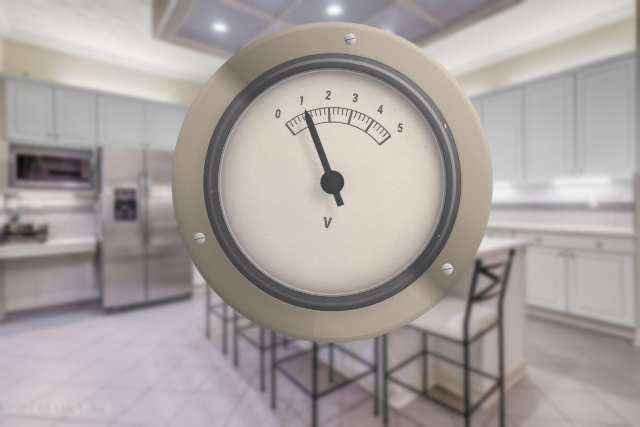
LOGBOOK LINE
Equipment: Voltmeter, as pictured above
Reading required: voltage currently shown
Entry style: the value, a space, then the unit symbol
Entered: 1 V
